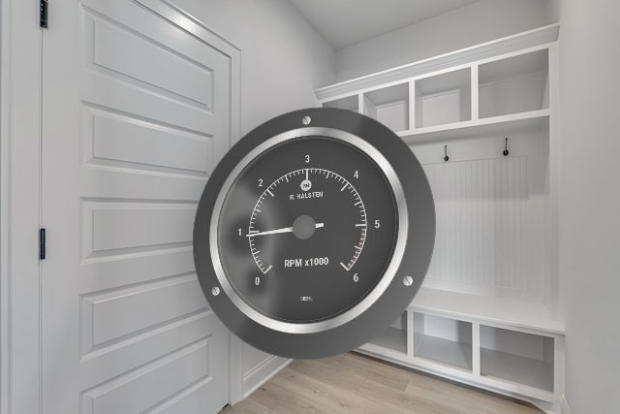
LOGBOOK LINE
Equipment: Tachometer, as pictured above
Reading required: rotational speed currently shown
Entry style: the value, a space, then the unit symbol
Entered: 900 rpm
